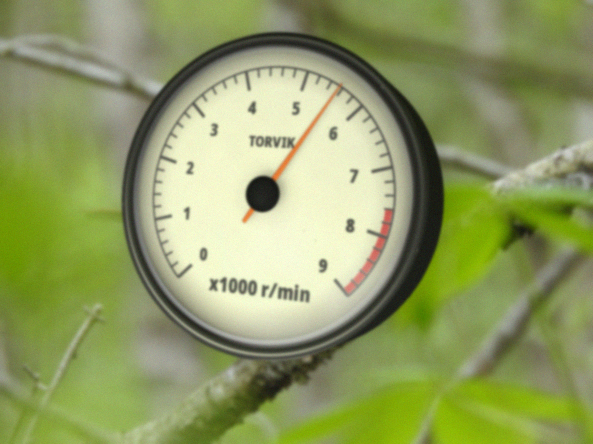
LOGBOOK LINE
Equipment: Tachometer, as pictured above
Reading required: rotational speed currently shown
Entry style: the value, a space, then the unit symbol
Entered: 5600 rpm
